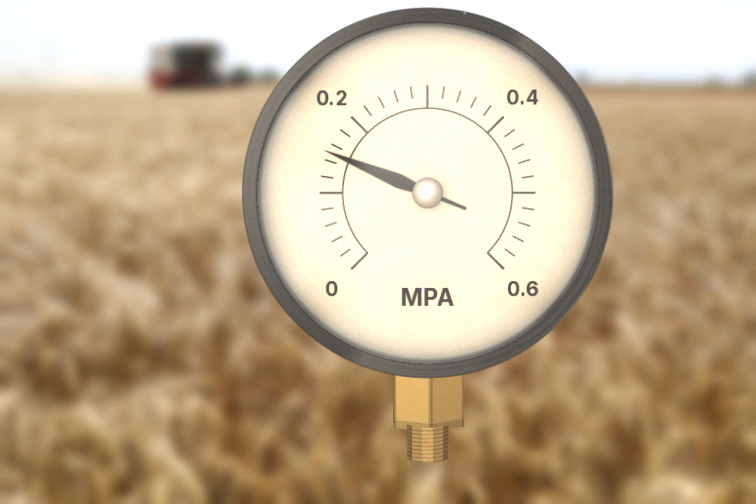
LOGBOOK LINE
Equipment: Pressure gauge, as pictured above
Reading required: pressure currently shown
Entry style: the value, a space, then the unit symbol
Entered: 0.15 MPa
